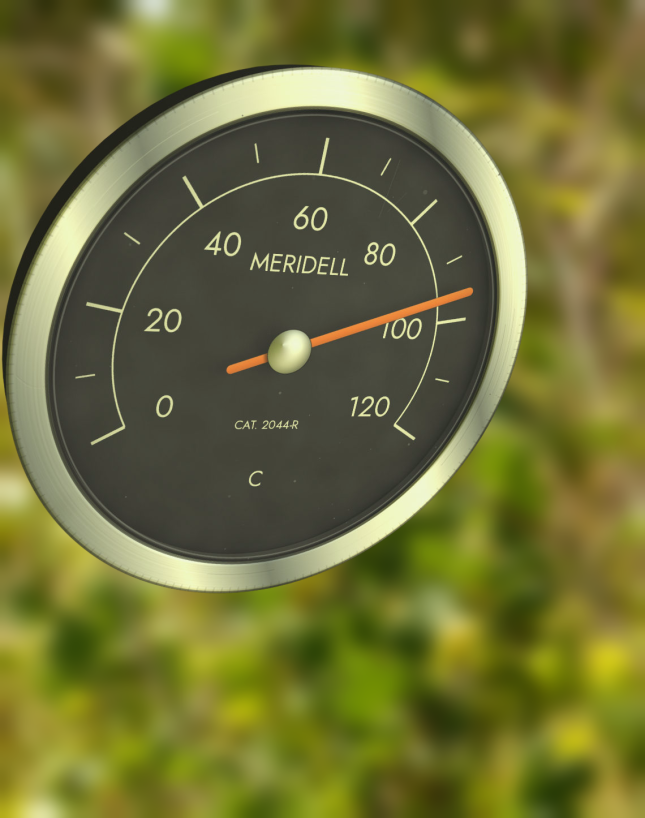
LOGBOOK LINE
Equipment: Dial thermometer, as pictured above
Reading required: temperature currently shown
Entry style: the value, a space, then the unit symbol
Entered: 95 °C
